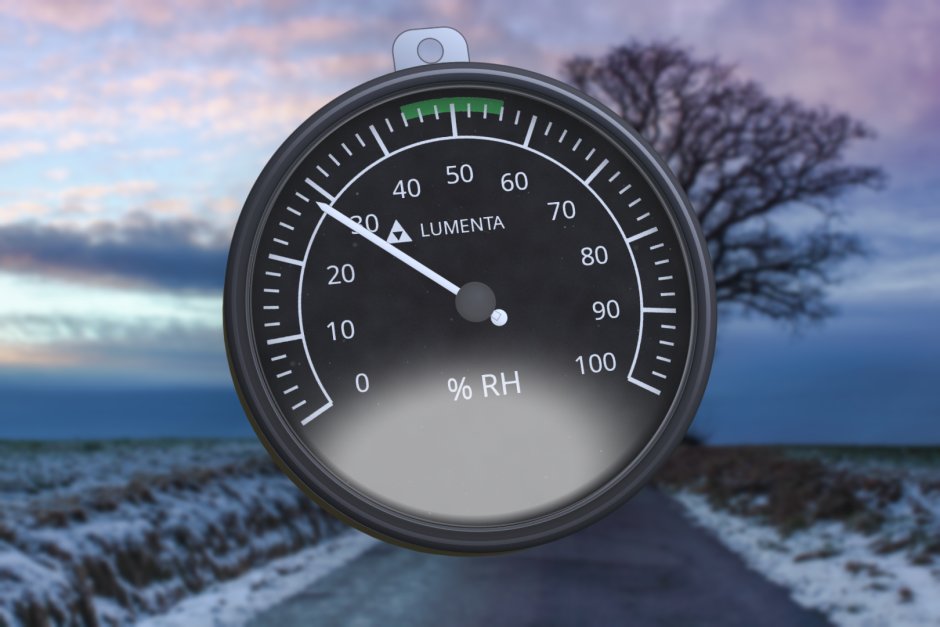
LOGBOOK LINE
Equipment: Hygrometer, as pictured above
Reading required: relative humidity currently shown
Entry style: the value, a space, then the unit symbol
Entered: 28 %
